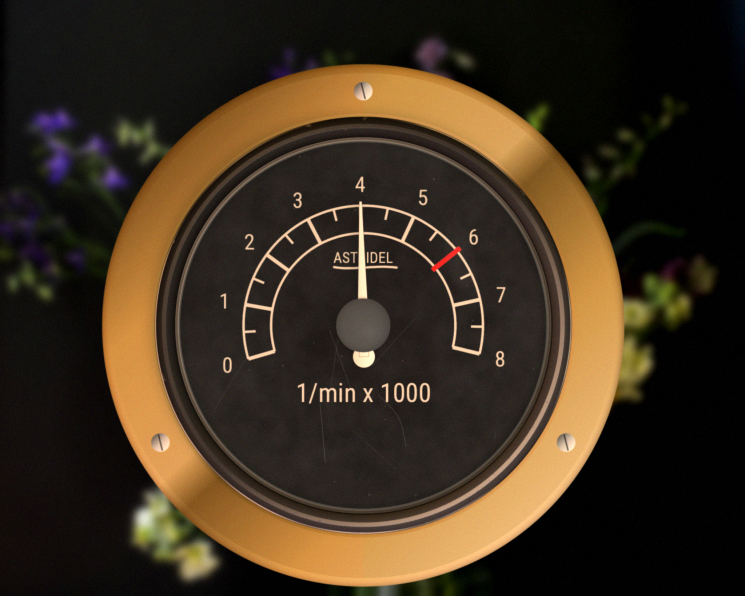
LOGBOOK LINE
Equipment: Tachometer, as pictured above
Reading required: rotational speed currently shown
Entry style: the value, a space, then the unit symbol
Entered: 4000 rpm
